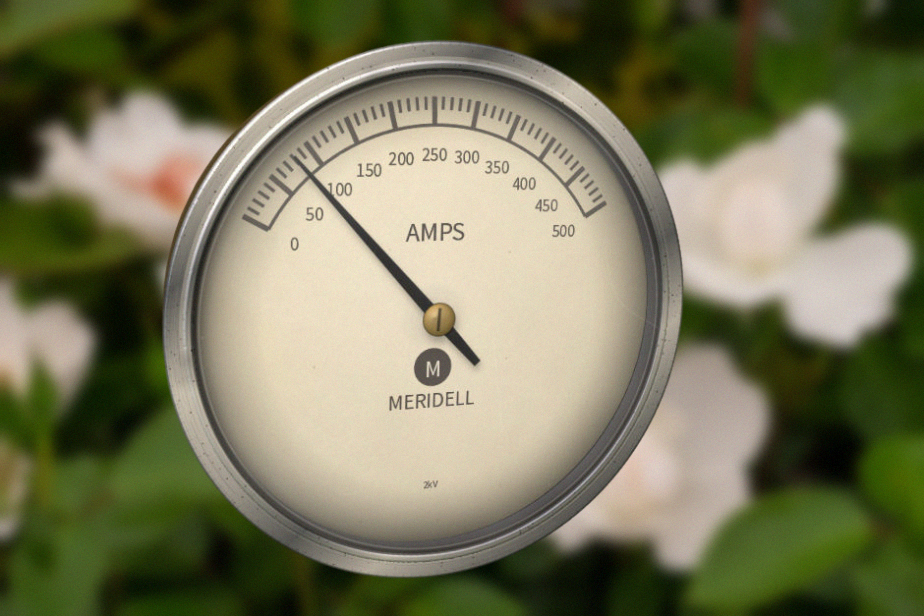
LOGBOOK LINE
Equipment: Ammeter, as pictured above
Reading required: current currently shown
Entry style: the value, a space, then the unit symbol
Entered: 80 A
